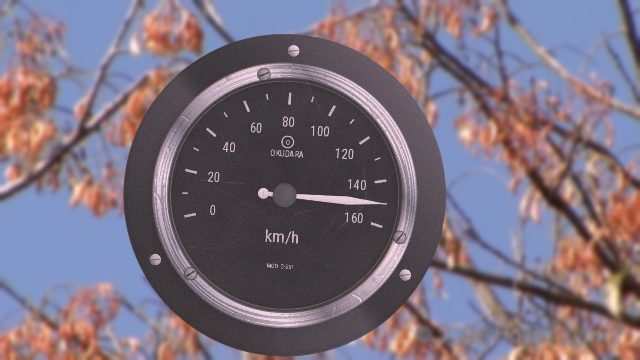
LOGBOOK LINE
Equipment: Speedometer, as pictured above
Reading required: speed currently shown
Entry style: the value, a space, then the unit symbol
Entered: 150 km/h
